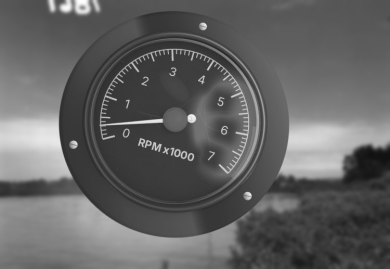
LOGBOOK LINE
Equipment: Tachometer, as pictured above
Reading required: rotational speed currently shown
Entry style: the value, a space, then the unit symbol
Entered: 300 rpm
